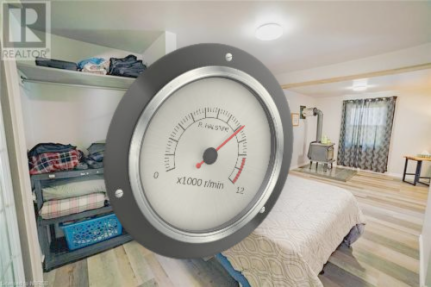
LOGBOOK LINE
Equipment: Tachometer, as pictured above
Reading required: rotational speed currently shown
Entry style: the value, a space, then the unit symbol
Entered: 8000 rpm
